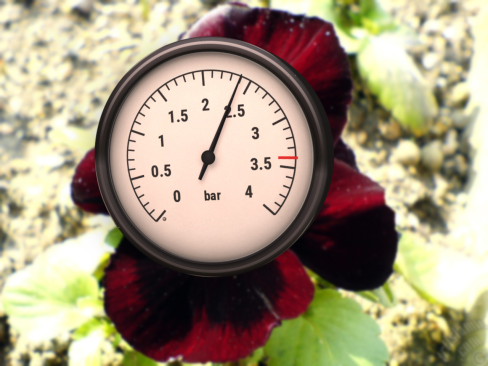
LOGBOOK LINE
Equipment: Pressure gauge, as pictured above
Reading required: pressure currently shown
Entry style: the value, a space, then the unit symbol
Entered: 2.4 bar
